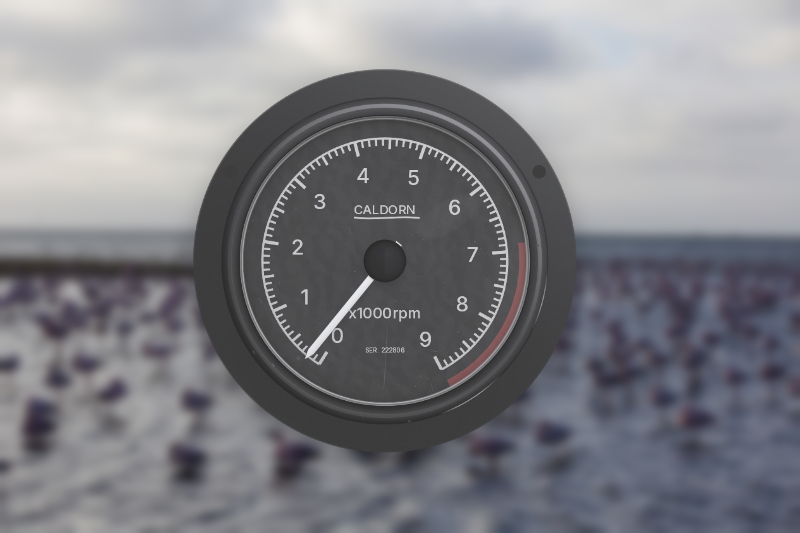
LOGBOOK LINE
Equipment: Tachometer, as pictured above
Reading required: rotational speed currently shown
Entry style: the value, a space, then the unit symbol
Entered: 200 rpm
